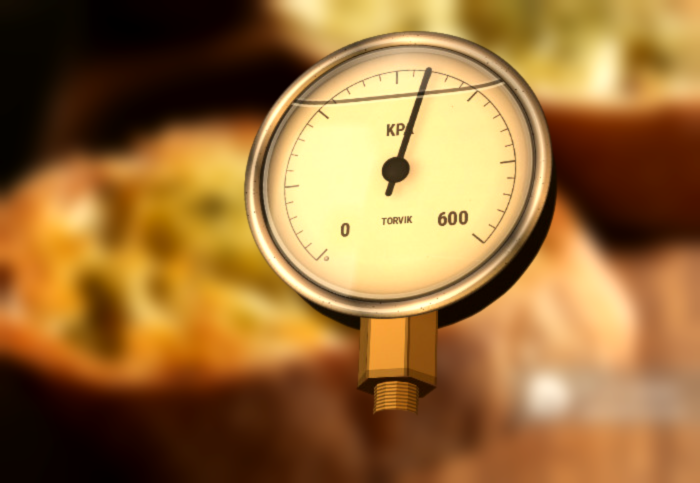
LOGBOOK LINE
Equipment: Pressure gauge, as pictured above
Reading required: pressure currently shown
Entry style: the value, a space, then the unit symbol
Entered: 340 kPa
